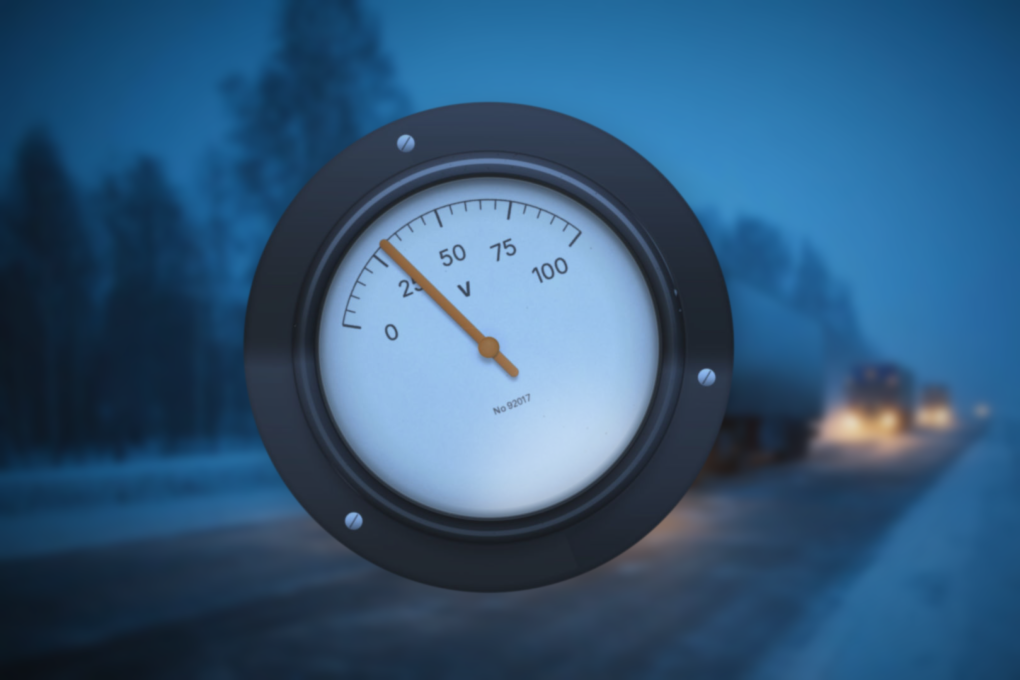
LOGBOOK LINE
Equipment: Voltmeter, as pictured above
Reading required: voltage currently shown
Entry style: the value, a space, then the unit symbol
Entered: 30 V
